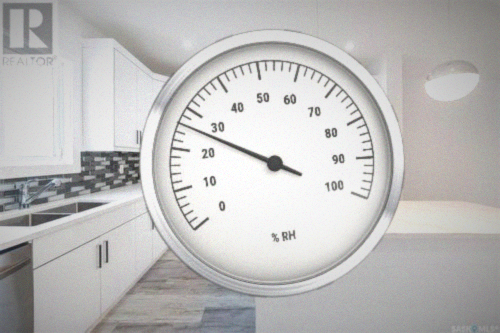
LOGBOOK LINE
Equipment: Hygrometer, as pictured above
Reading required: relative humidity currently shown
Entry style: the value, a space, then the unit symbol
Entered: 26 %
